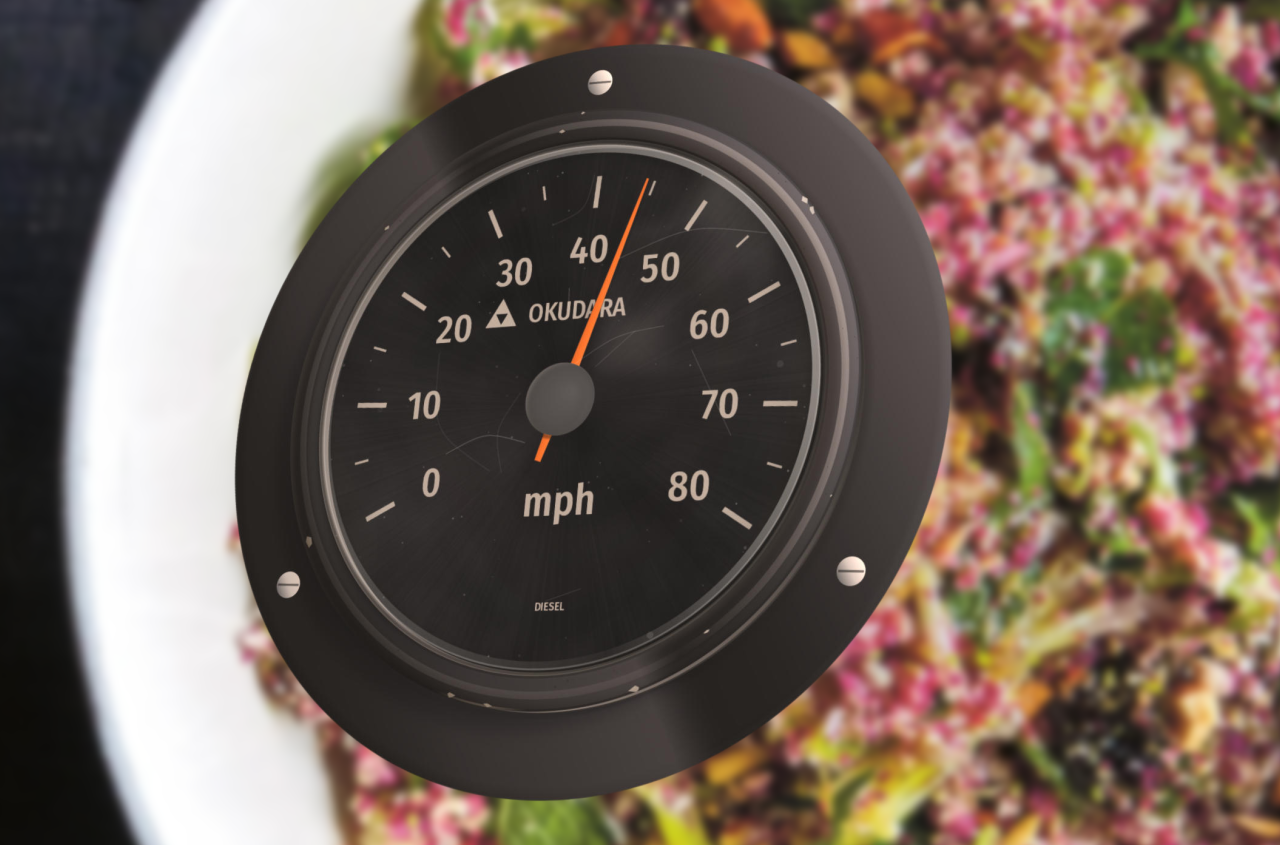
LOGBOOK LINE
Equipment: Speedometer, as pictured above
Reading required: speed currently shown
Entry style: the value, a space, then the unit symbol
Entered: 45 mph
